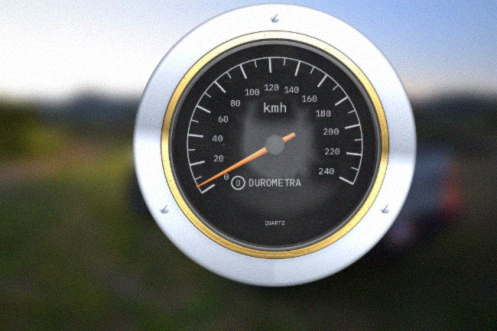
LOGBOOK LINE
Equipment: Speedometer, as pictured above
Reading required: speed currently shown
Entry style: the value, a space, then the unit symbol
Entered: 5 km/h
